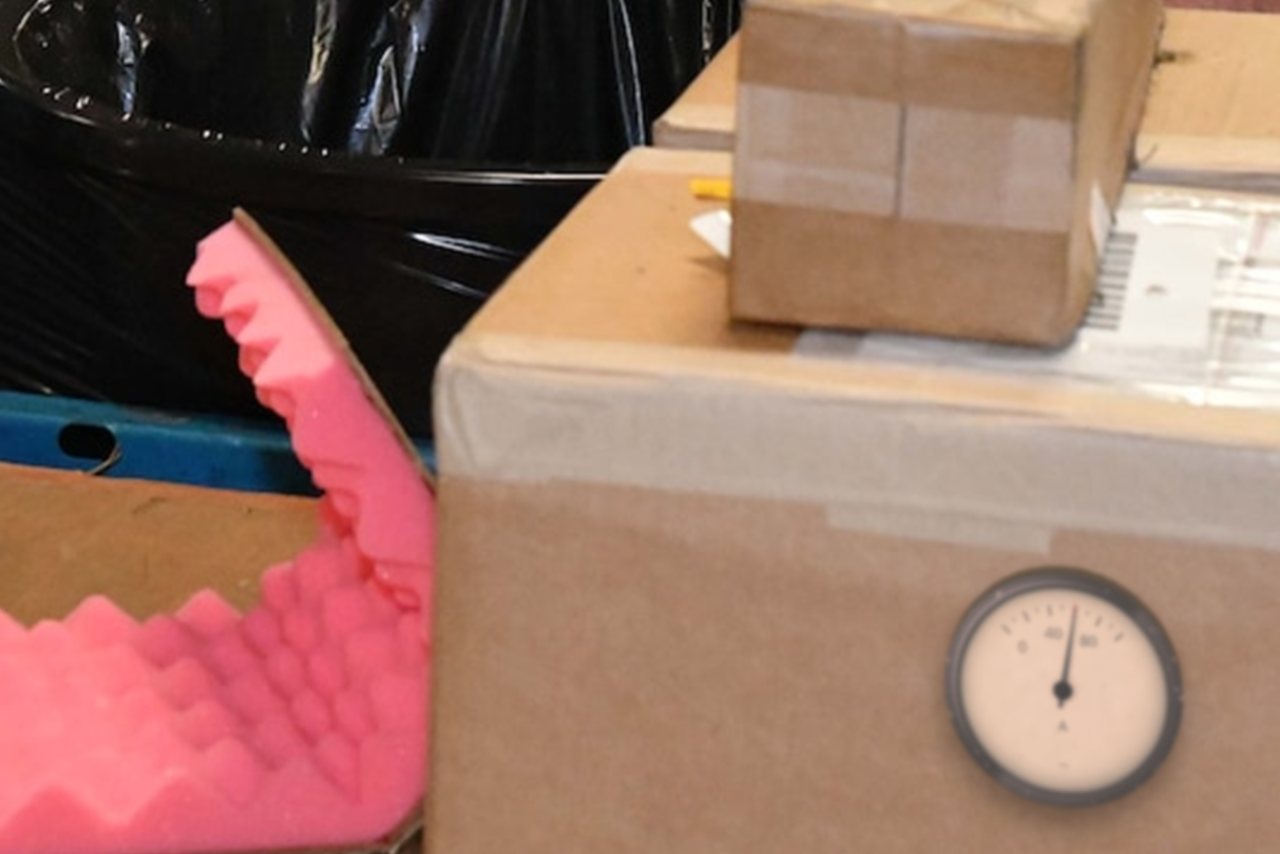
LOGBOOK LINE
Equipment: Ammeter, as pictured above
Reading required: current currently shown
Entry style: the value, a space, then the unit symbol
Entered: 60 A
